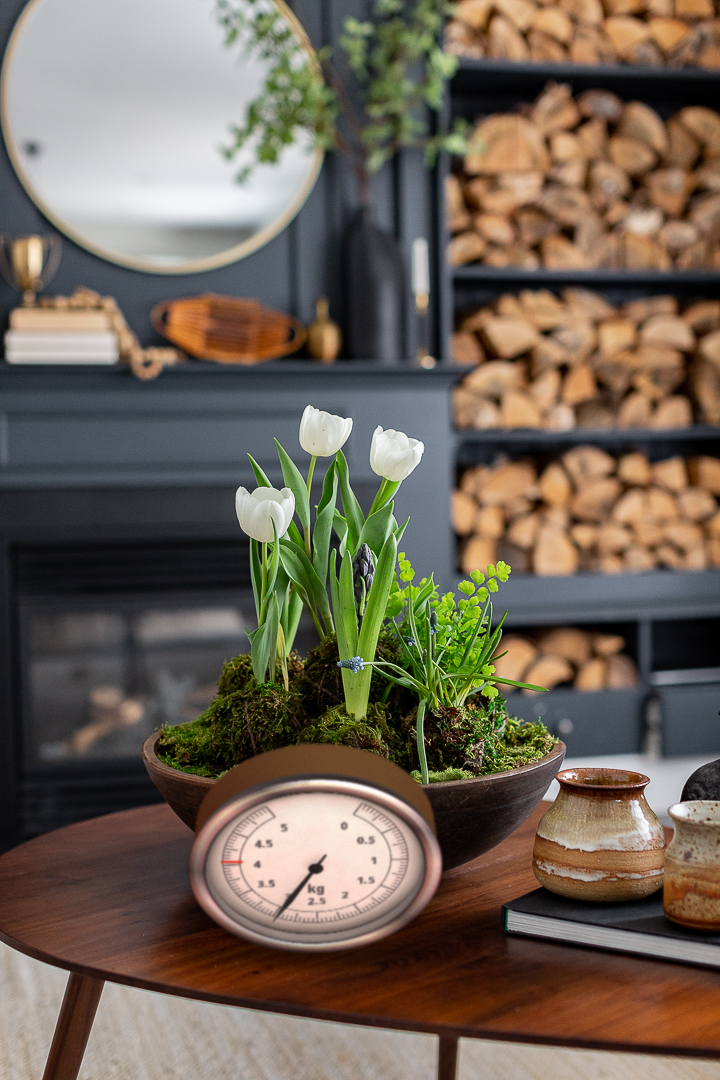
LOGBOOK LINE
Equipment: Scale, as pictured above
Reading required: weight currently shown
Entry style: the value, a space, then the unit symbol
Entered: 3 kg
